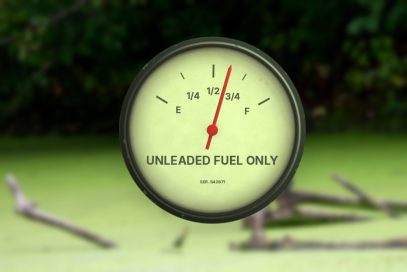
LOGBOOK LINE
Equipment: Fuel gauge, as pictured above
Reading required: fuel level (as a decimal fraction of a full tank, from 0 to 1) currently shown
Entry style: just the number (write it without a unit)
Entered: 0.625
